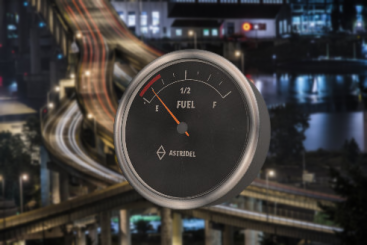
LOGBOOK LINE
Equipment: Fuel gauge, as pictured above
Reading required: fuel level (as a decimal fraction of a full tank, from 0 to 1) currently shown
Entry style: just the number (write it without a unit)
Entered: 0.125
